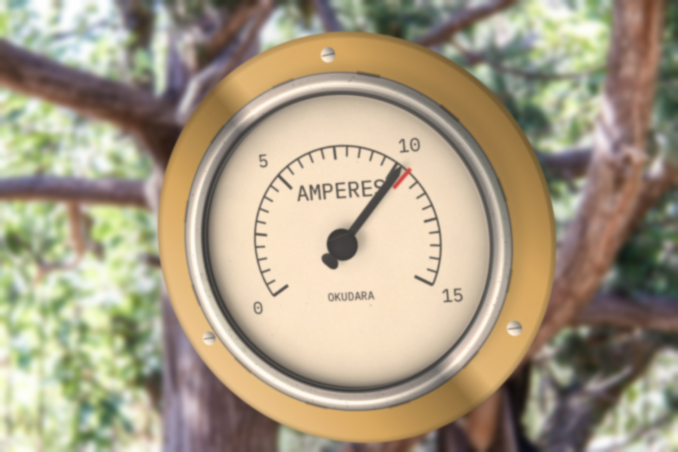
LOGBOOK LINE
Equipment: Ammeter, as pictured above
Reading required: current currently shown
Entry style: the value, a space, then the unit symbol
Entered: 10.25 A
